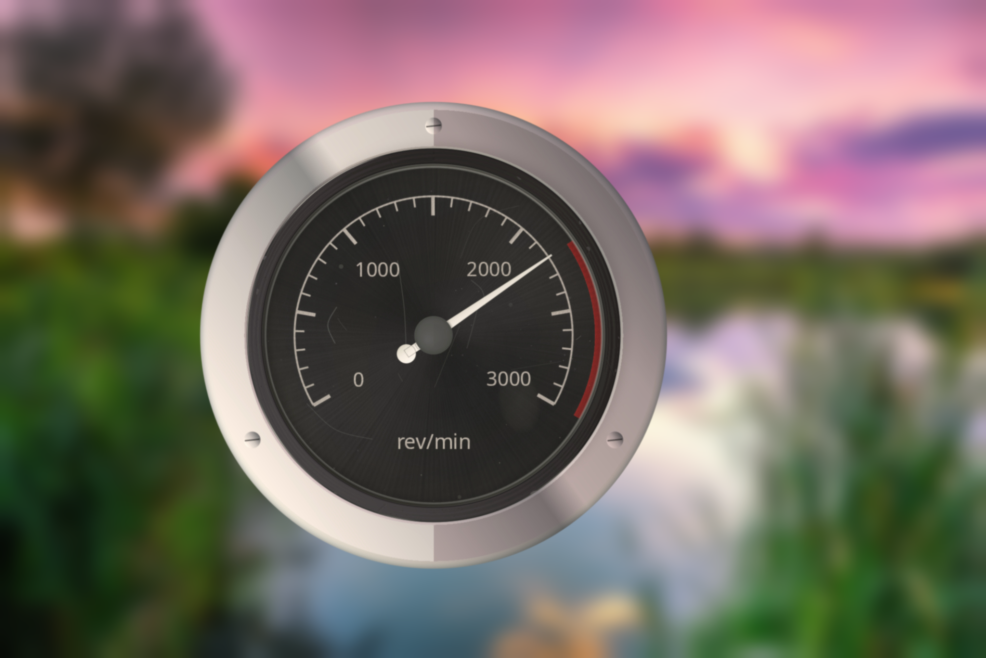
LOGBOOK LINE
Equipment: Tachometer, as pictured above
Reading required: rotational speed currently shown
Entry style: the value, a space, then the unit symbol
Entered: 2200 rpm
